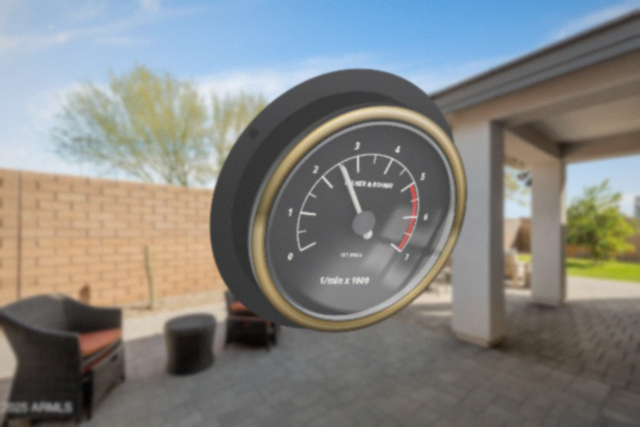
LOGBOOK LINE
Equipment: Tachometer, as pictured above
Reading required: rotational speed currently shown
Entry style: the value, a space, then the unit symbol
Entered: 2500 rpm
